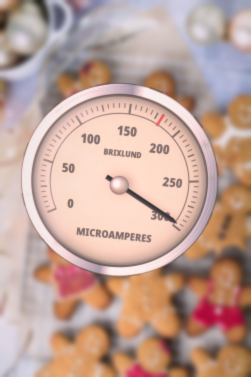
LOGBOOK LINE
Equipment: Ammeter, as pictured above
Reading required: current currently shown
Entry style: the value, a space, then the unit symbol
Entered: 295 µA
